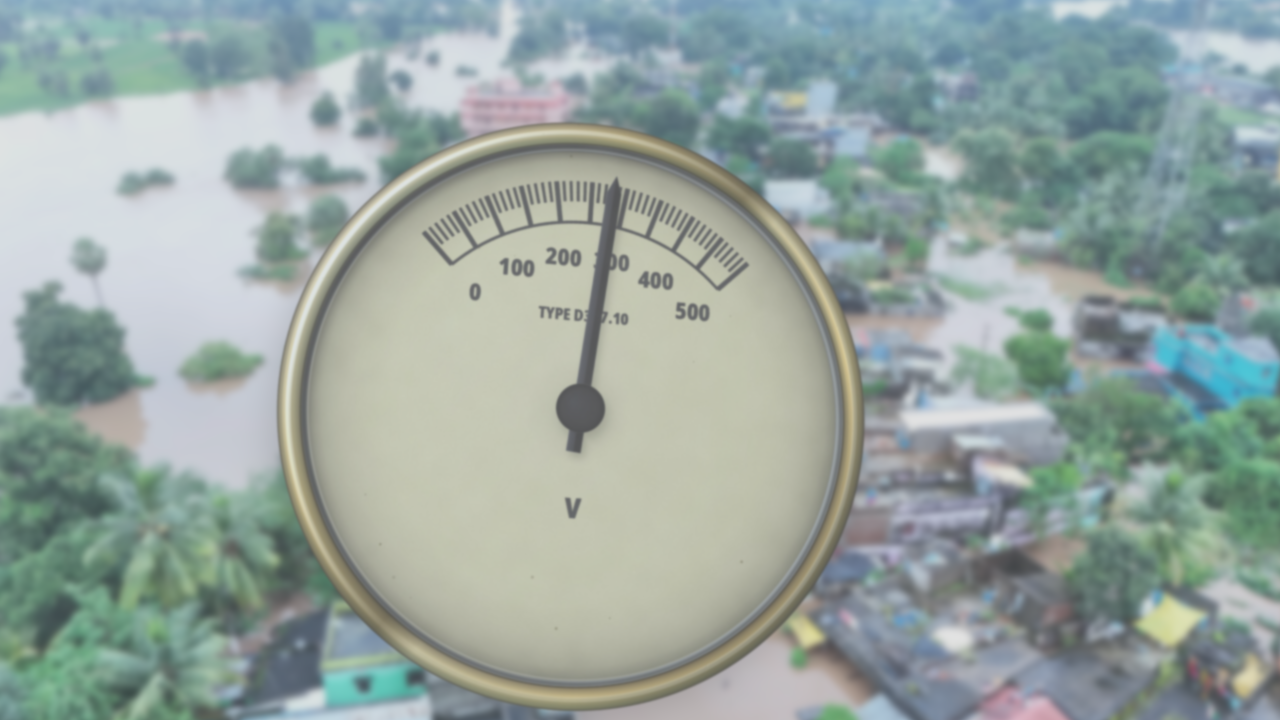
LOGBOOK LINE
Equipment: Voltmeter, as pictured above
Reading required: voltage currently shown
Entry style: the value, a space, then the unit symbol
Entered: 280 V
